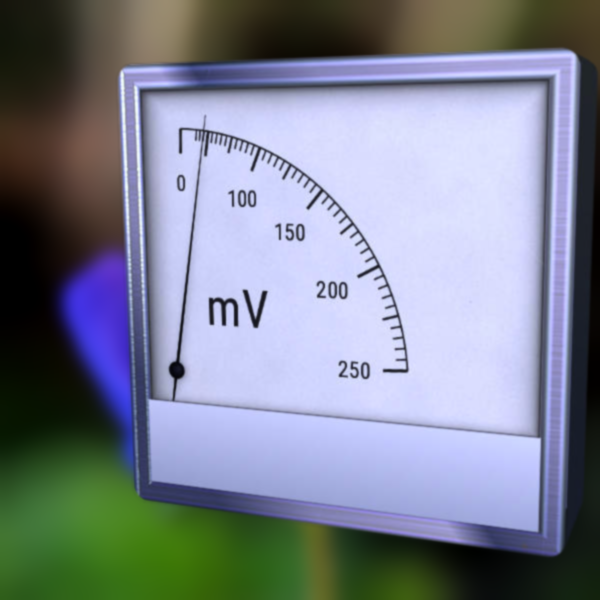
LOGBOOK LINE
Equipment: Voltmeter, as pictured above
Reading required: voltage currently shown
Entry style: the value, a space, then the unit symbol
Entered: 50 mV
